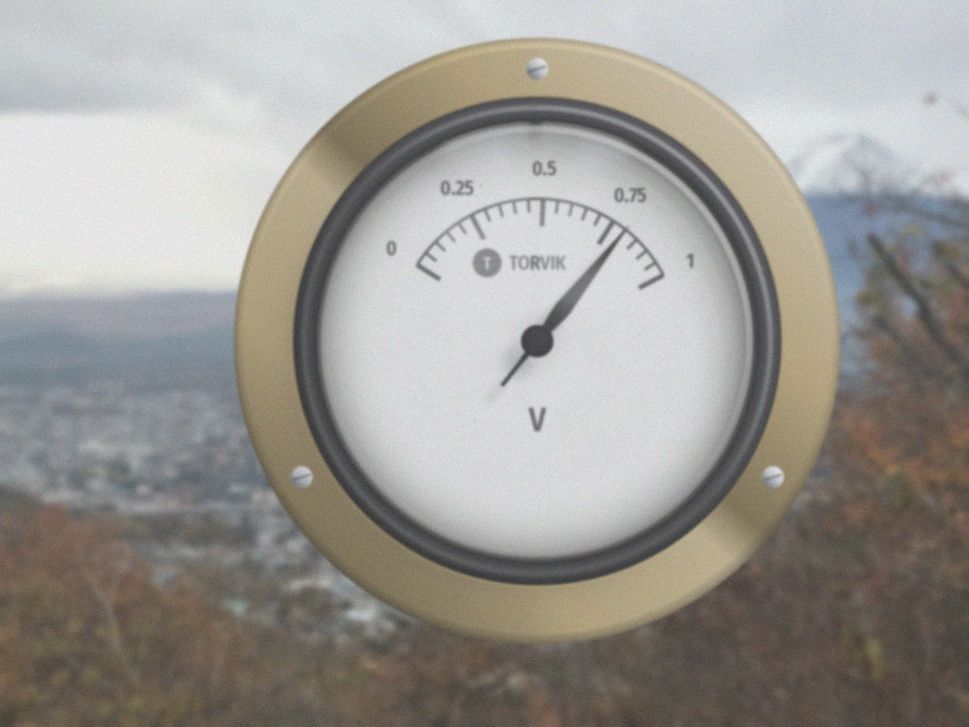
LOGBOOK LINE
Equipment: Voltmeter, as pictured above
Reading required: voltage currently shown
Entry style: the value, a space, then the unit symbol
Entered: 0.8 V
